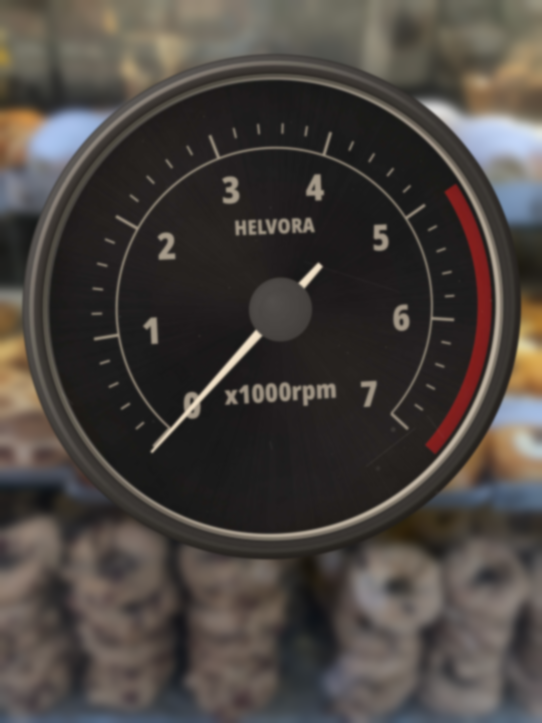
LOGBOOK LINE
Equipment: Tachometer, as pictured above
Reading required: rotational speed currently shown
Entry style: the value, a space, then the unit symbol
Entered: 0 rpm
